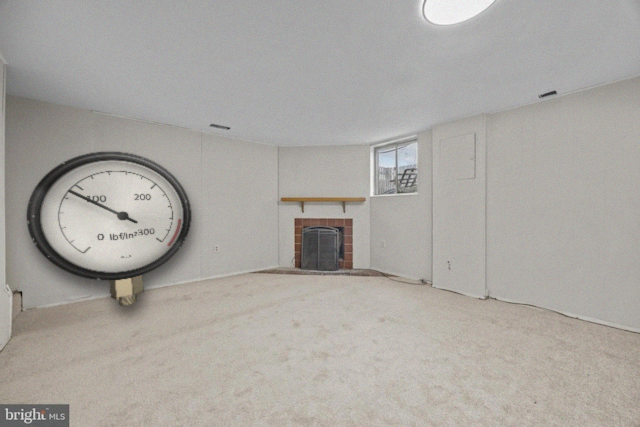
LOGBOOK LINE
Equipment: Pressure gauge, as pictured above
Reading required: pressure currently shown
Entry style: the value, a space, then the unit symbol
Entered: 90 psi
